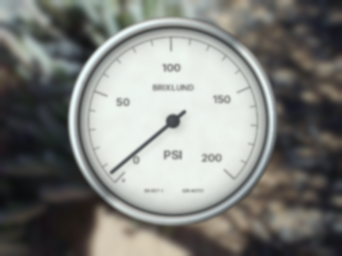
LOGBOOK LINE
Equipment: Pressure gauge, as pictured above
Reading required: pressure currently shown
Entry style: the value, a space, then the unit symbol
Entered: 5 psi
